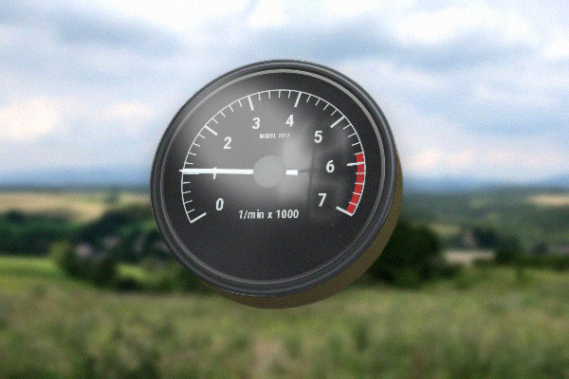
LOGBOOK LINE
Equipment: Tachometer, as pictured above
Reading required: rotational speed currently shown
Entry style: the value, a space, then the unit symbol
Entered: 1000 rpm
